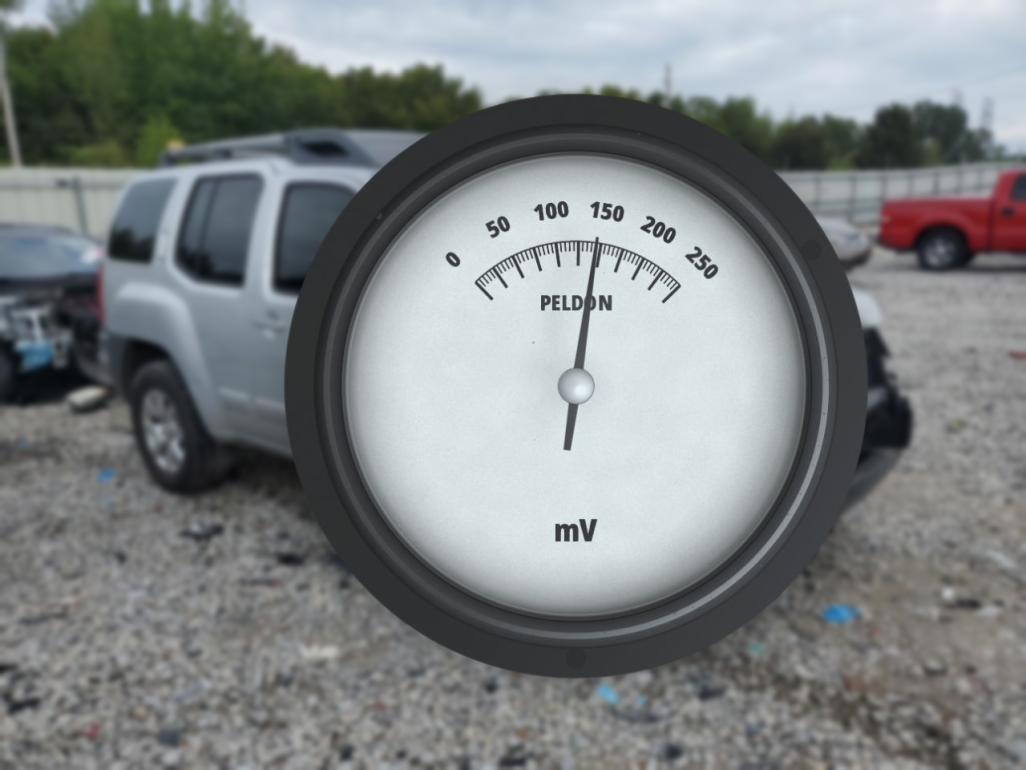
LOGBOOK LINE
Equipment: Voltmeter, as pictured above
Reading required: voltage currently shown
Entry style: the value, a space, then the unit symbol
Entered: 145 mV
